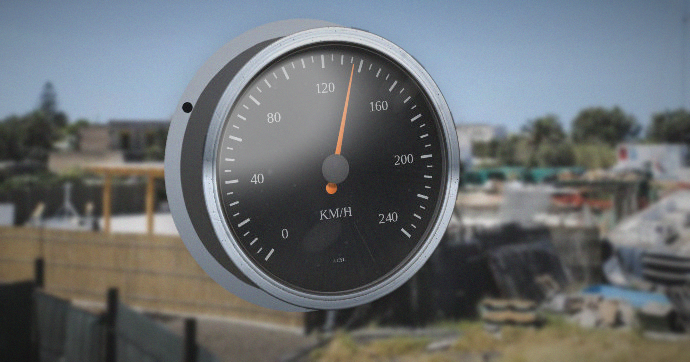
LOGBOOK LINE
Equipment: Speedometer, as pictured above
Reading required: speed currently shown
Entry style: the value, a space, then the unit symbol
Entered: 135 km/h
